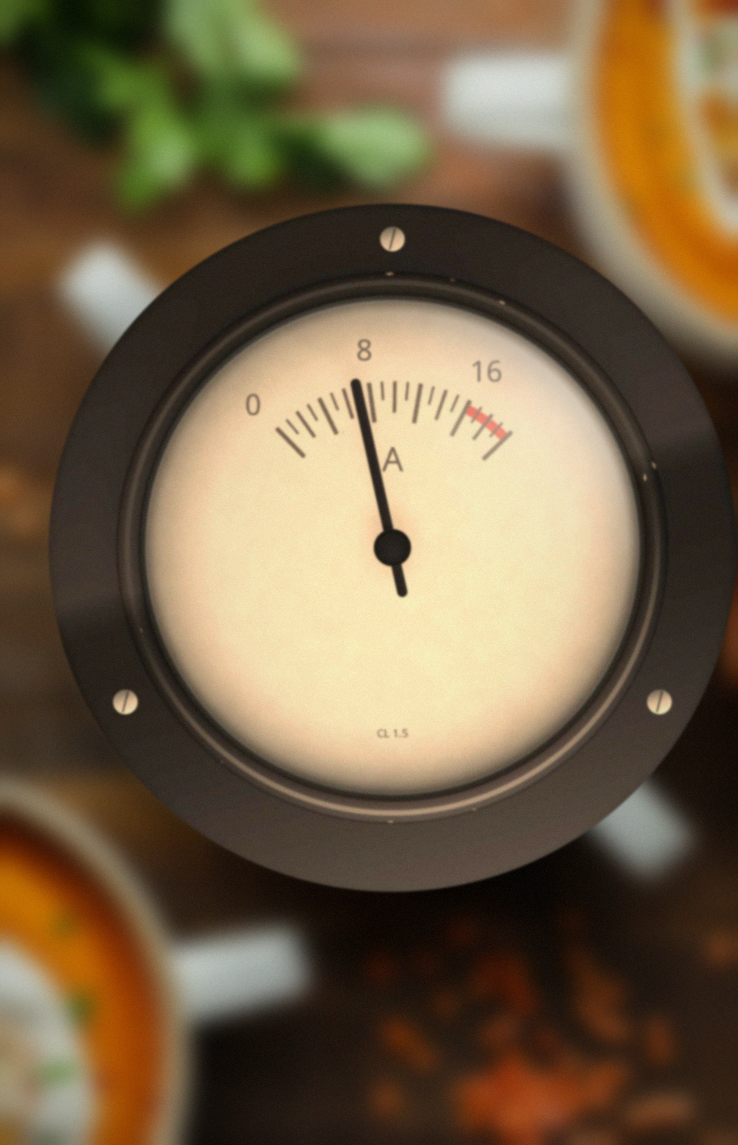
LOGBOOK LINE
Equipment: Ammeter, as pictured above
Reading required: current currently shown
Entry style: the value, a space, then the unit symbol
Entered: 7 A
